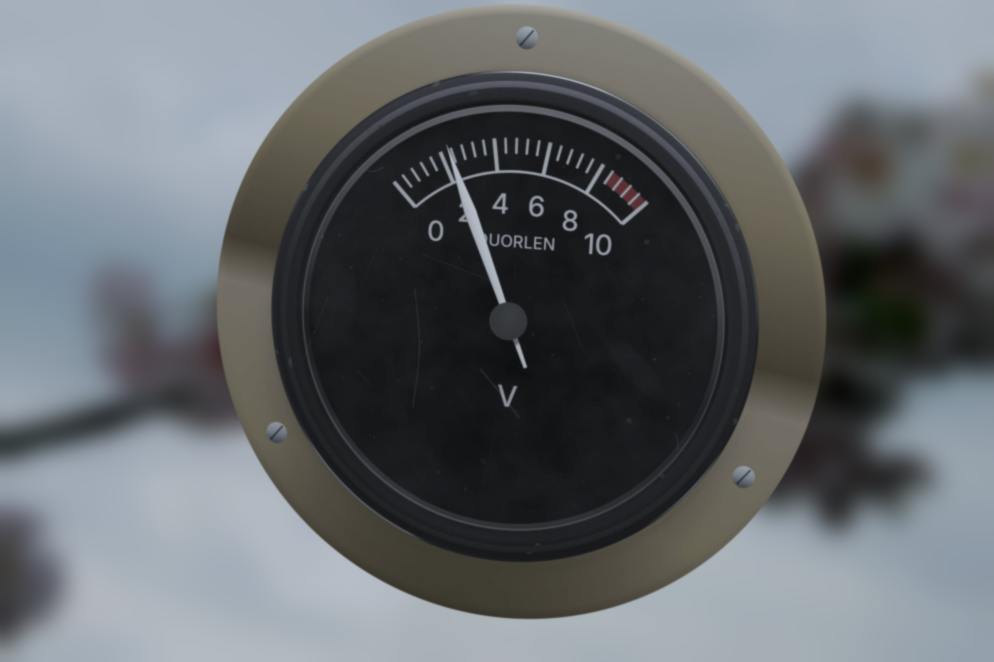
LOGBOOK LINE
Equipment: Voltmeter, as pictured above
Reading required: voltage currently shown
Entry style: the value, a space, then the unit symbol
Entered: 2.4 V
